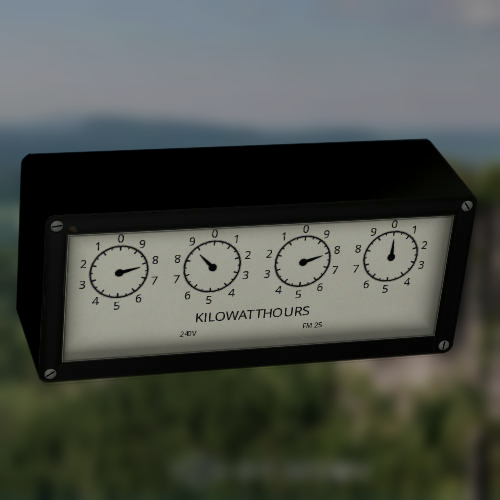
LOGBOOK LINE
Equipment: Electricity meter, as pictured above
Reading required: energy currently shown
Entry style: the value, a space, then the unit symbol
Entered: 7880 kWh
